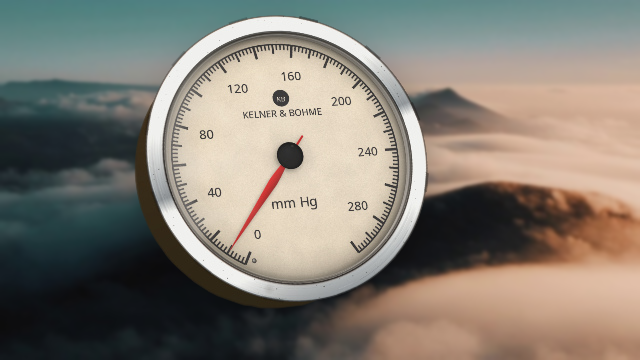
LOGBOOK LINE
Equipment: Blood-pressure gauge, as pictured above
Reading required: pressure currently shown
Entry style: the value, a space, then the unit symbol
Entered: 10 mmHg
